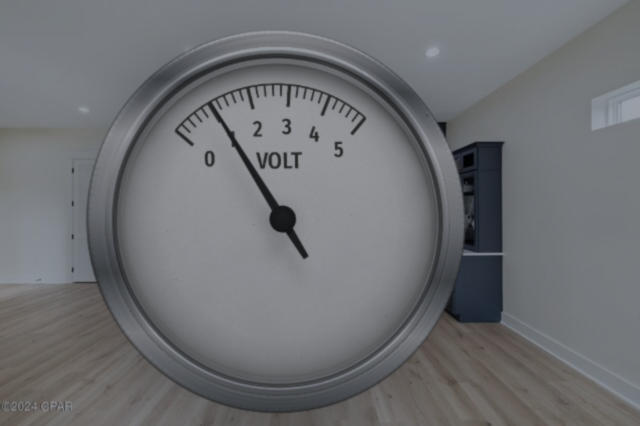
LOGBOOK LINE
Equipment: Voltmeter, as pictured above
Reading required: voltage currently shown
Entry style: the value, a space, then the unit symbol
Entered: 1 V
